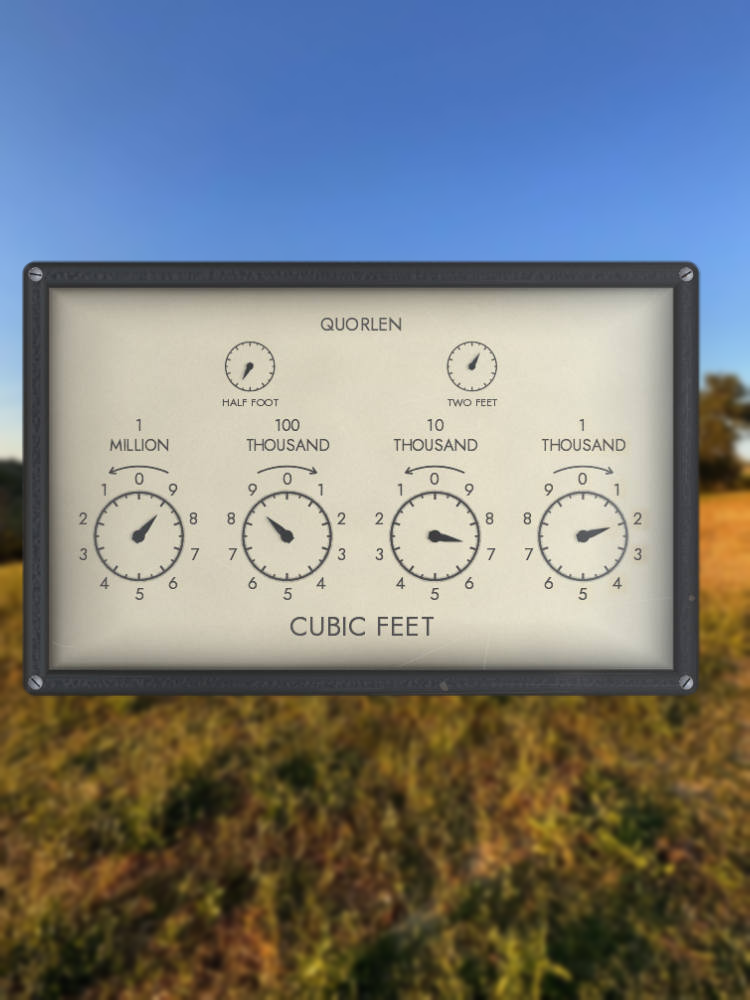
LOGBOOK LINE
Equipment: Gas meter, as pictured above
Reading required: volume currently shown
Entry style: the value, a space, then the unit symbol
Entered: 887200 ft³
